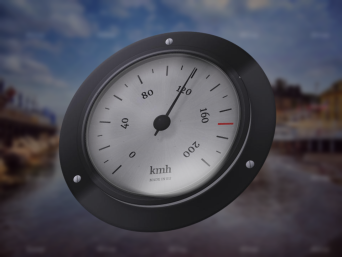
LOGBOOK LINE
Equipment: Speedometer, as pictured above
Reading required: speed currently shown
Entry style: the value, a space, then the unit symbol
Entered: 120 km/h
